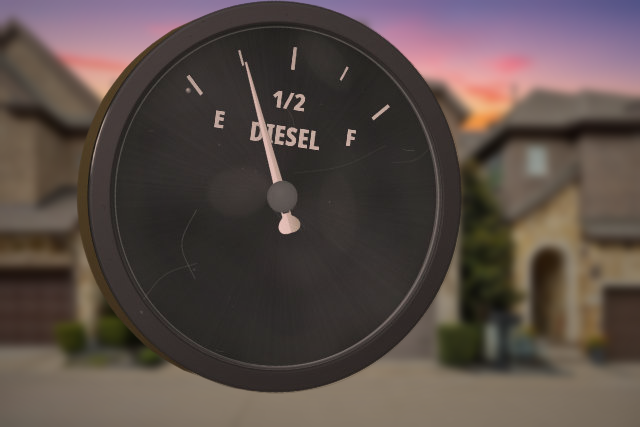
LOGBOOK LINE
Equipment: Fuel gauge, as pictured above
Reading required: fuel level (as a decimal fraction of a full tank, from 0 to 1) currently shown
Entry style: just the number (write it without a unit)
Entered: 0.25
